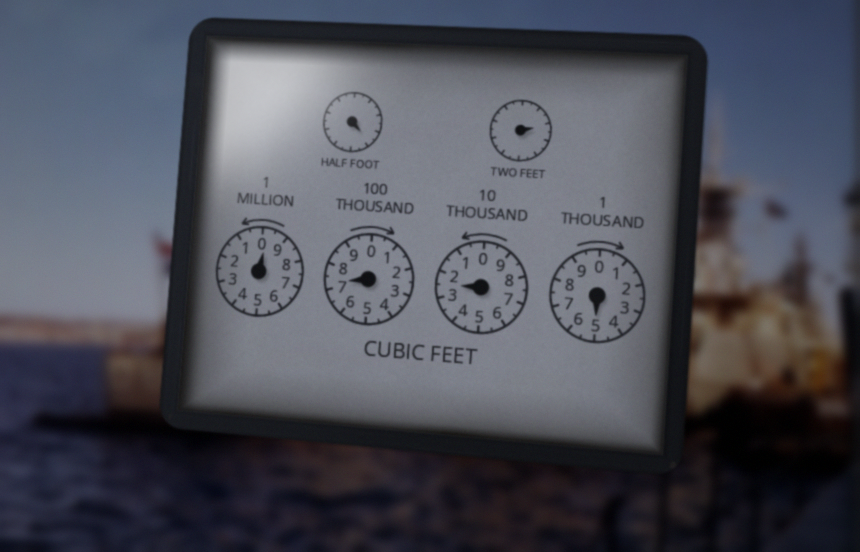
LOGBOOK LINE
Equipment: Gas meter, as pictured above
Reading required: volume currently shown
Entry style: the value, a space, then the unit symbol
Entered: 972500 ft³
